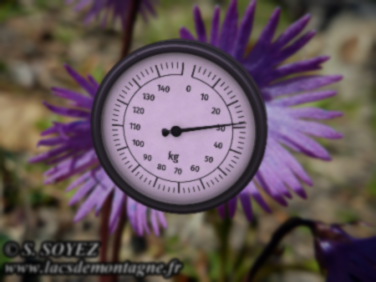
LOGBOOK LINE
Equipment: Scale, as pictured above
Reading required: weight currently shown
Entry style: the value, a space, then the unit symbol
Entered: 28 kg
